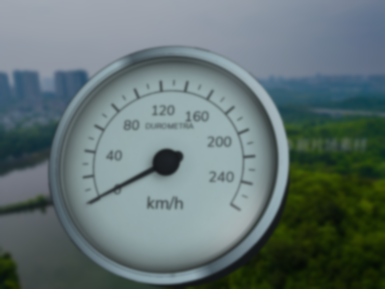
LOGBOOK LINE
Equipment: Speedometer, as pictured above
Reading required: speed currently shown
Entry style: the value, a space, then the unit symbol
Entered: 0 km/h
